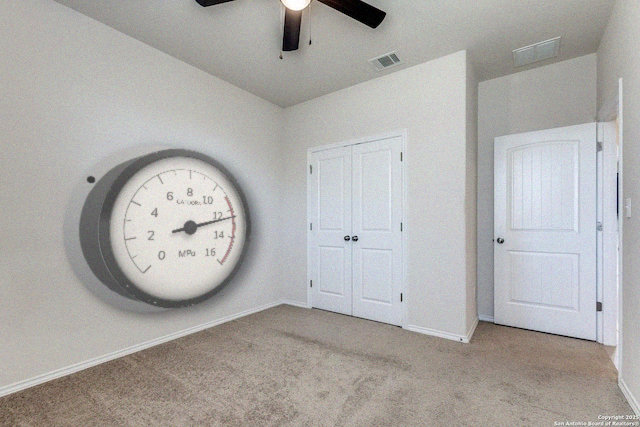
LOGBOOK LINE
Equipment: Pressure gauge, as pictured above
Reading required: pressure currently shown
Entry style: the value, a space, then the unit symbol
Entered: 12.5 MPa
